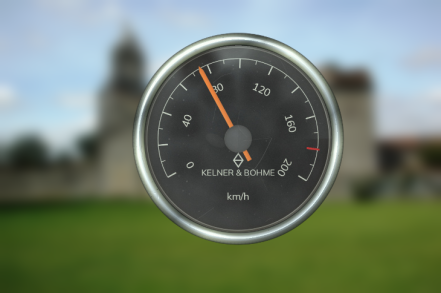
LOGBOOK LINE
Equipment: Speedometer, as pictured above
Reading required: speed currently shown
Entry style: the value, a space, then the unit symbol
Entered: 75 km/h
